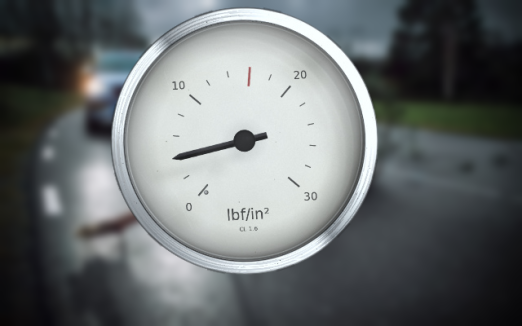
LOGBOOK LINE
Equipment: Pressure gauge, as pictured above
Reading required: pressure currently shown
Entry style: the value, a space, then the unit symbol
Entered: 4 psi
